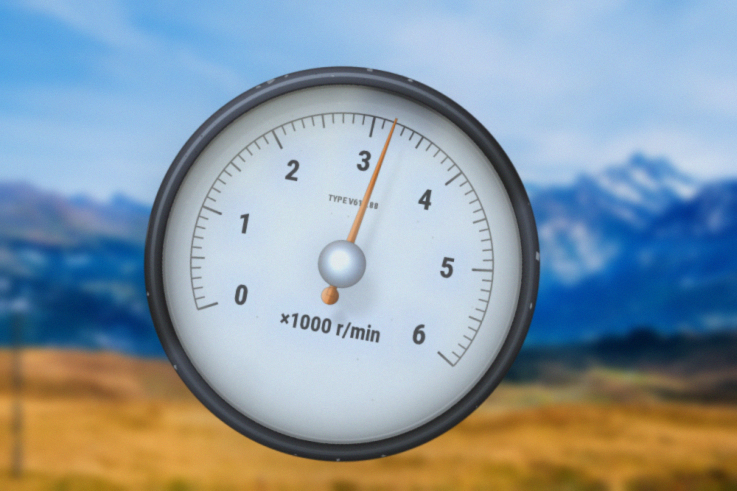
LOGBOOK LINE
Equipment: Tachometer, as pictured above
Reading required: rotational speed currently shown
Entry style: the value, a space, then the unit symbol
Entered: 3200 rpm
